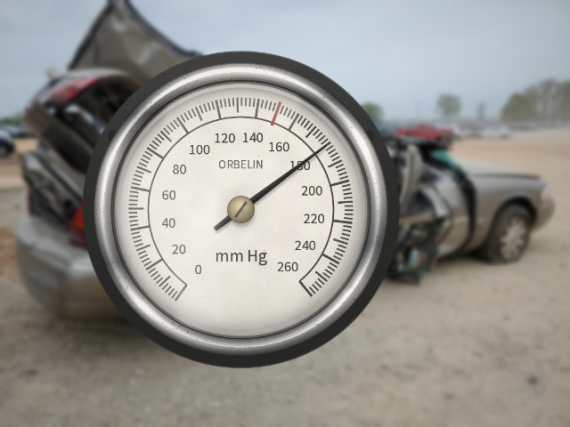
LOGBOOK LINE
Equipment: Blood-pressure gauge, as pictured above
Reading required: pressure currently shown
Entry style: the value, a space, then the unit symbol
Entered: 180 mmHg
